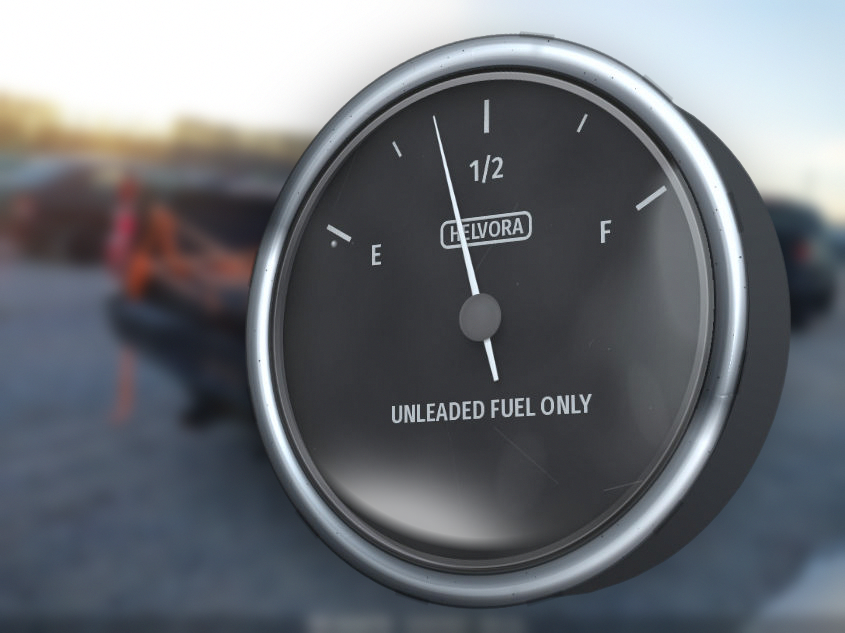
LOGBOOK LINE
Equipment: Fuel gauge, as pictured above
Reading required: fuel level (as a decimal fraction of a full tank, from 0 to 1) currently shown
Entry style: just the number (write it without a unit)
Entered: 0.375
